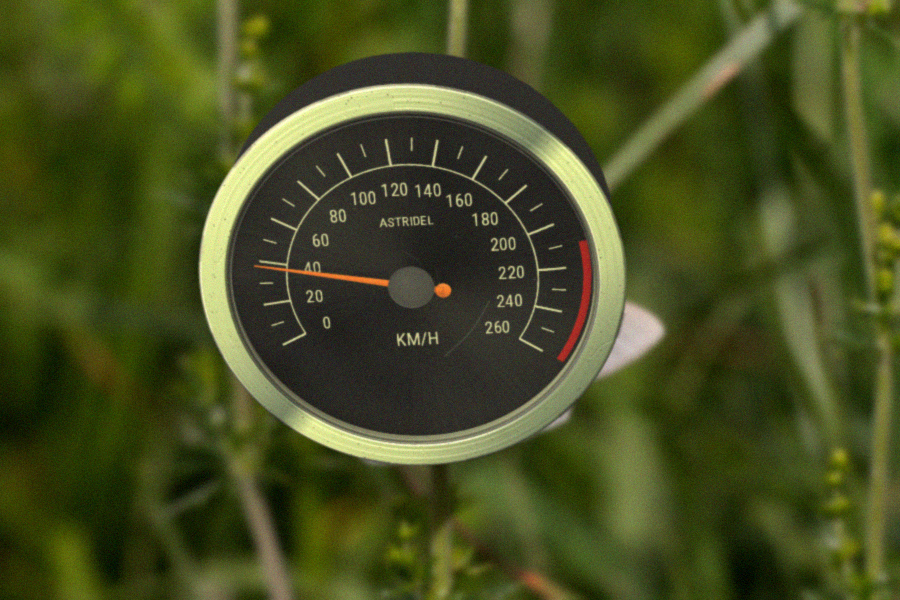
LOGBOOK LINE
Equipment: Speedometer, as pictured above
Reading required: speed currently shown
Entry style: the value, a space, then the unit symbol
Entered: 40 km/h
